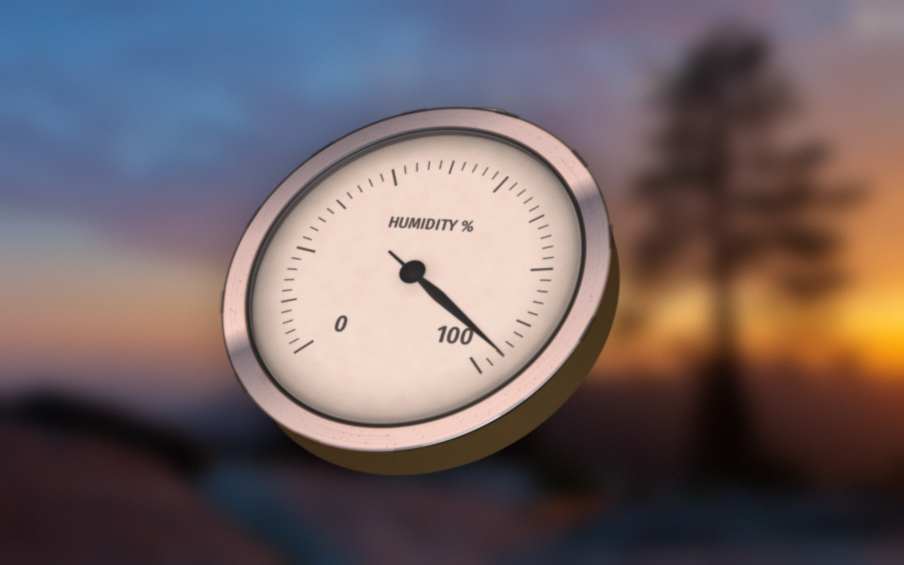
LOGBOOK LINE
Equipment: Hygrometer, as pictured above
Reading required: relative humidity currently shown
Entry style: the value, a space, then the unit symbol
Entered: 96 %
